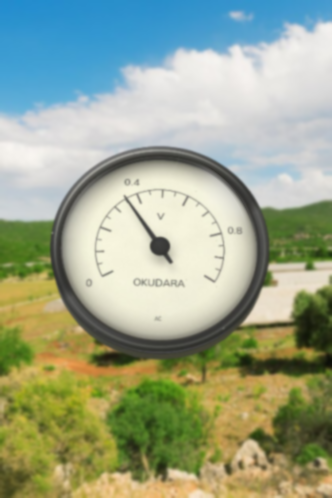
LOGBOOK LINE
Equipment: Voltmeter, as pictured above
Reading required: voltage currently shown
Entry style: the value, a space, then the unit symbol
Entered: 0.35 V
